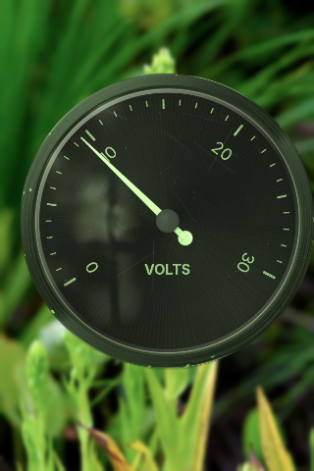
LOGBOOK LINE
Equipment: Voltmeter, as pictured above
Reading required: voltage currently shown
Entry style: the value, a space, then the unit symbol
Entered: 9.5 V
